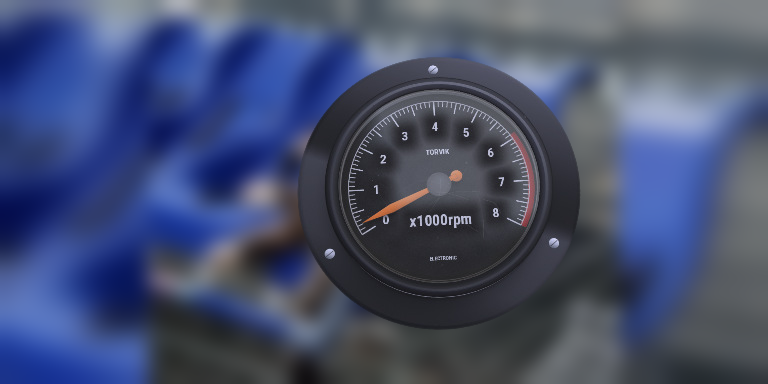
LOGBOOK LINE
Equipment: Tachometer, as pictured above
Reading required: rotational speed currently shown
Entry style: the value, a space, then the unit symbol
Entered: 200 rpm
